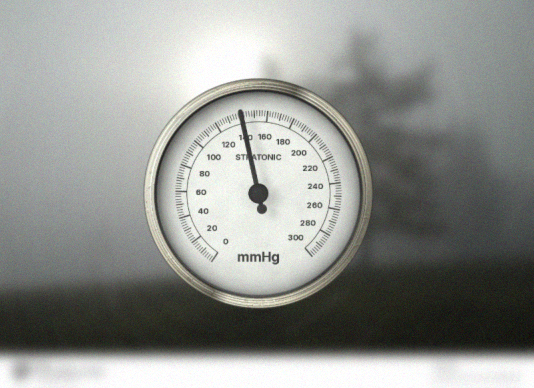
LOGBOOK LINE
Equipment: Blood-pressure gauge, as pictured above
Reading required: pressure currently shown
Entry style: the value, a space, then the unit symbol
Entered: 140 mmHg
